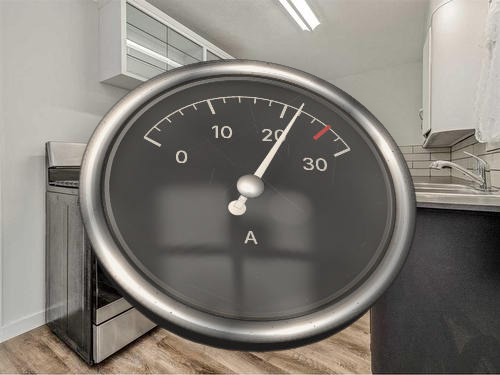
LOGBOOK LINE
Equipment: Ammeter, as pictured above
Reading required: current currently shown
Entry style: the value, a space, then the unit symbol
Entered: 22 A
